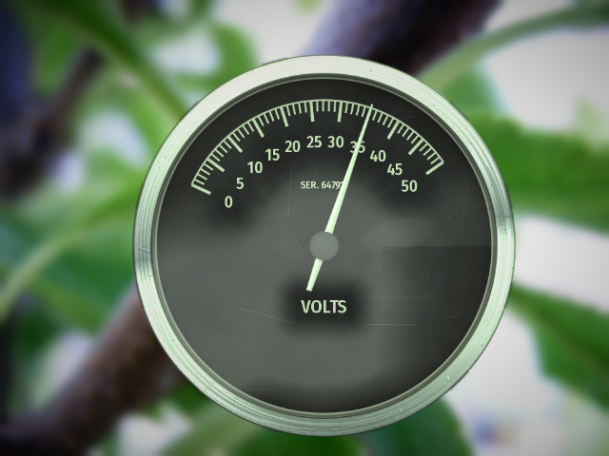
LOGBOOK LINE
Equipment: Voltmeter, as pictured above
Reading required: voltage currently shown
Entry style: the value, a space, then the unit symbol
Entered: 35 V
